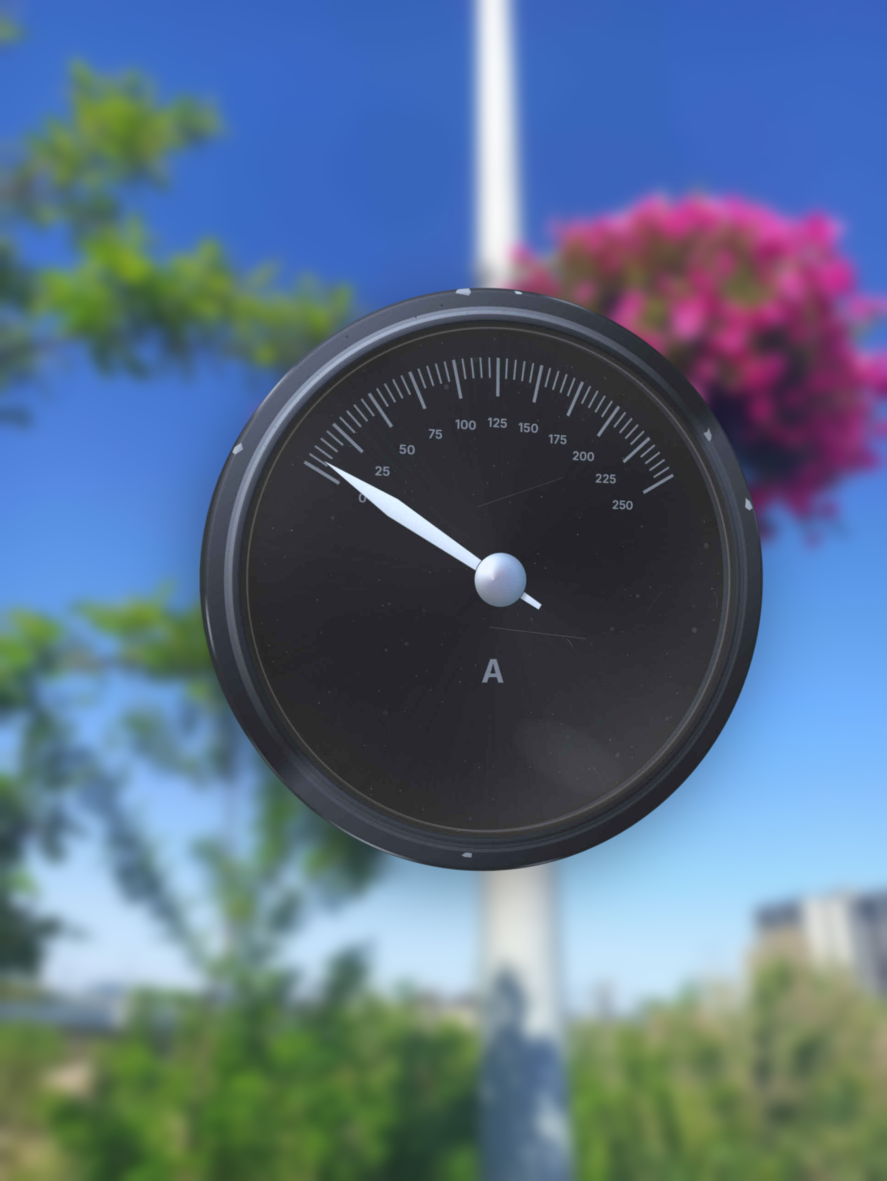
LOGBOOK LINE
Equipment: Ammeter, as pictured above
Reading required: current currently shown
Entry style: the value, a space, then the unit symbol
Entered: 5 A
